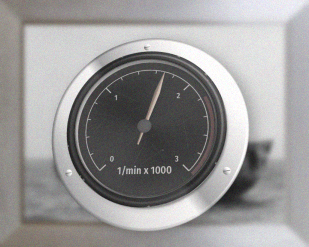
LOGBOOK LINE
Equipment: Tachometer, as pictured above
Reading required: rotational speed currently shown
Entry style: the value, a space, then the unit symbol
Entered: 1700 rpm
